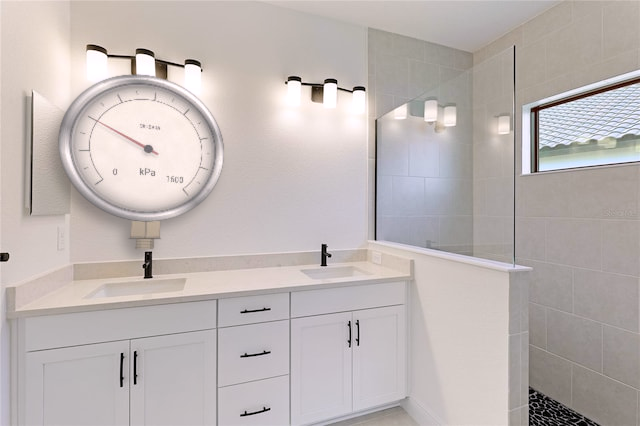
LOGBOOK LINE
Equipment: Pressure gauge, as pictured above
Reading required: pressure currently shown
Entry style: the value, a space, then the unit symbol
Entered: 400 kPa
